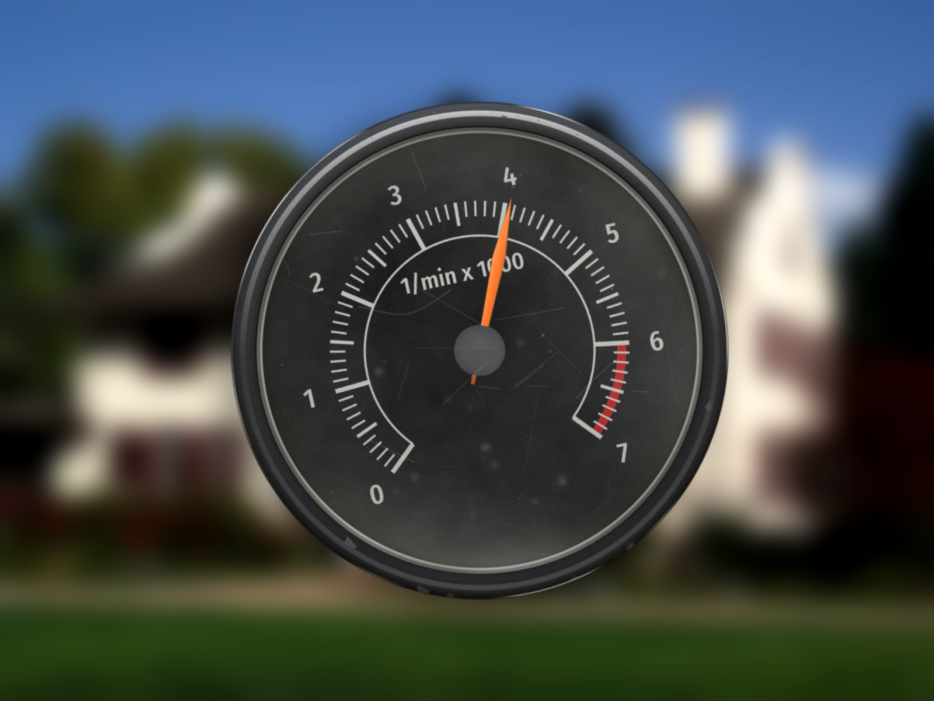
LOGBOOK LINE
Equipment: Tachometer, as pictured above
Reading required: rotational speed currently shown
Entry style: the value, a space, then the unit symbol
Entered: 4050 rpm
